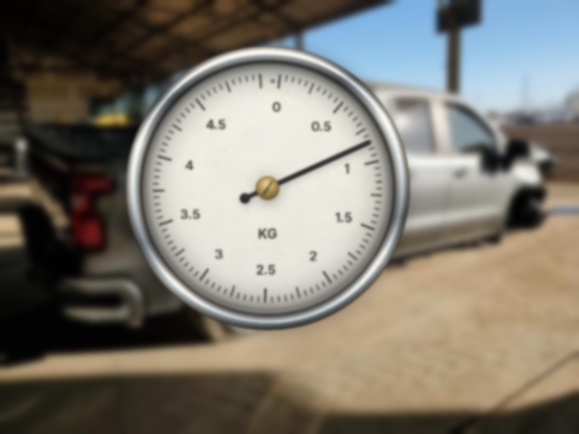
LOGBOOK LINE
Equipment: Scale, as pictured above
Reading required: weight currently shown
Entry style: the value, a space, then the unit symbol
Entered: 0.85 kg
